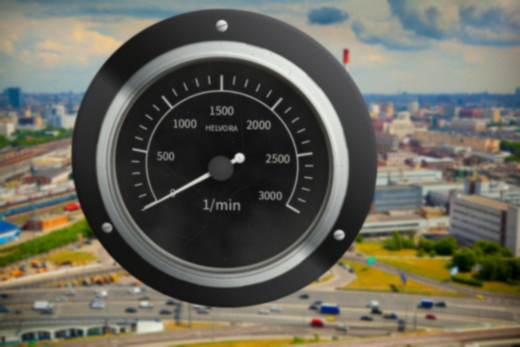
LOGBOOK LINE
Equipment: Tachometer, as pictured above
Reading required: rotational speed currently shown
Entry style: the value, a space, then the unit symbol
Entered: 0 rpm
